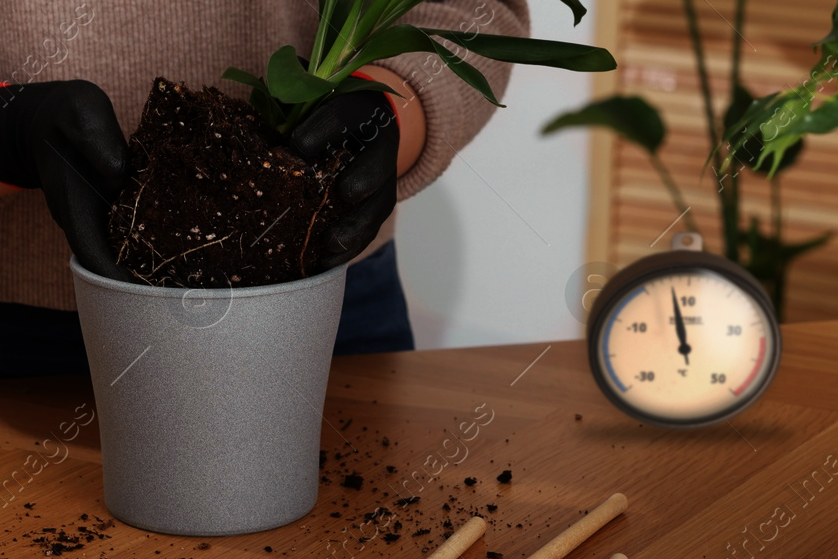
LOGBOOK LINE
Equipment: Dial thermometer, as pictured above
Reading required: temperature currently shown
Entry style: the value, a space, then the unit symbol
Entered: 6 °C
